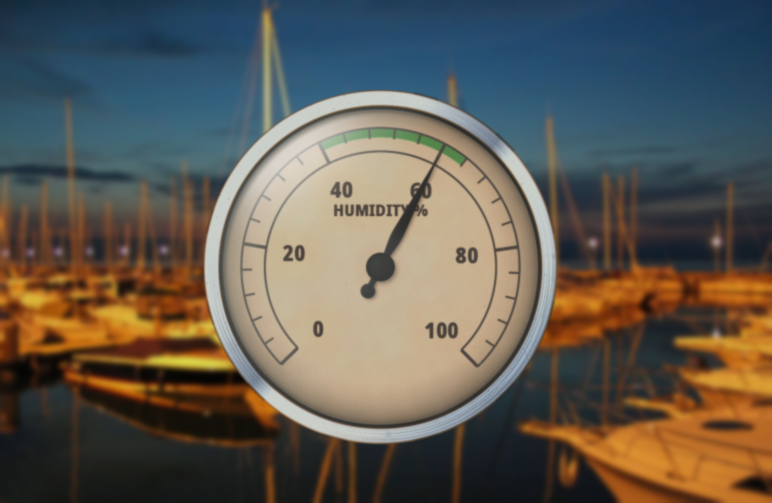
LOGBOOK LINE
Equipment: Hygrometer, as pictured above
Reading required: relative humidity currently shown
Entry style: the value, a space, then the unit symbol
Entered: 60 %
